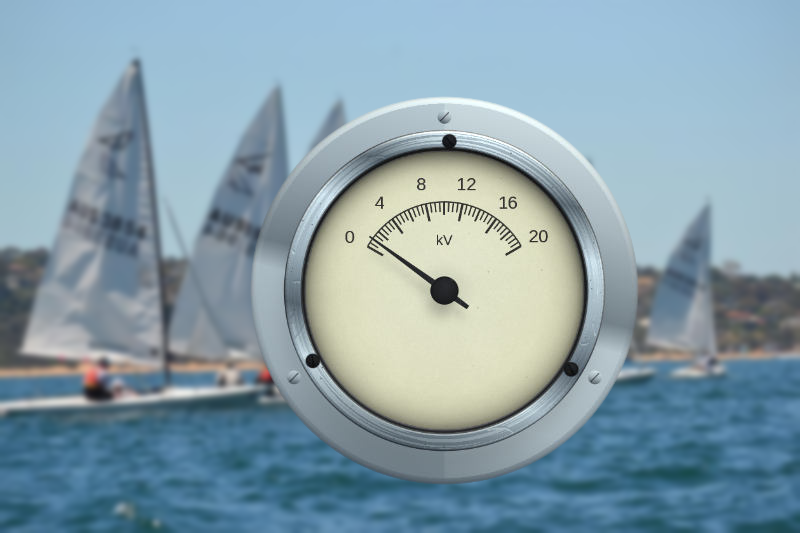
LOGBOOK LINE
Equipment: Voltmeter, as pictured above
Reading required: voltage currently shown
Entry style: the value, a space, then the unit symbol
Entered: 1 kV
